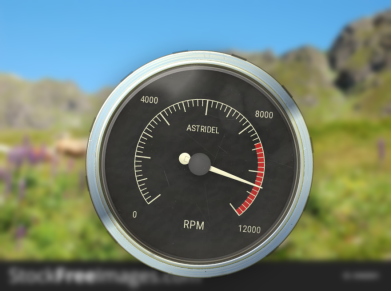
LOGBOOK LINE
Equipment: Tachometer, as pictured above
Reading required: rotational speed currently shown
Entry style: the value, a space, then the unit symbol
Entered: 10600 rpm
